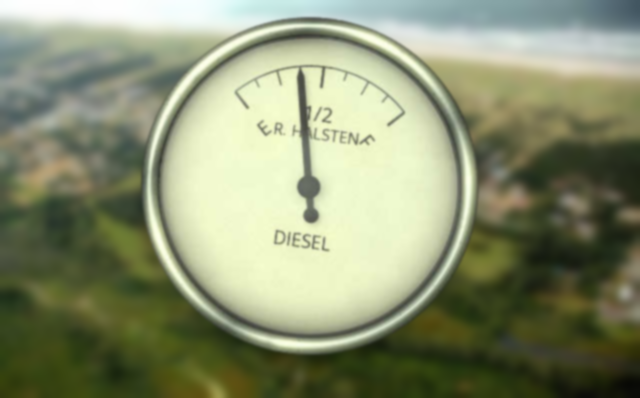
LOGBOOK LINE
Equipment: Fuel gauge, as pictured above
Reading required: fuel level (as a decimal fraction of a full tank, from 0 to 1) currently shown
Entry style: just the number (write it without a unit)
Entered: 0.375
